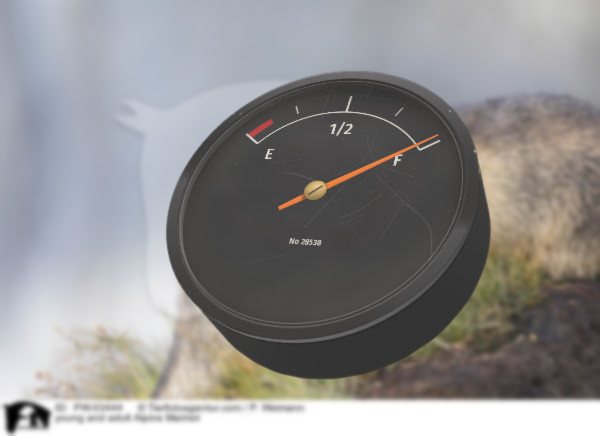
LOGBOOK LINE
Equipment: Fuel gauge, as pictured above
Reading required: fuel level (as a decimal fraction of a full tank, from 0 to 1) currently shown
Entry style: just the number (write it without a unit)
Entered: 1
